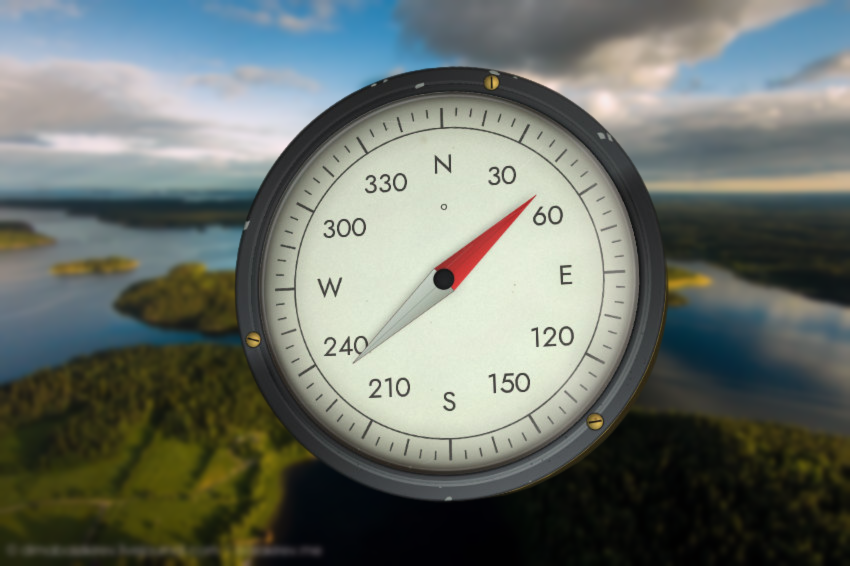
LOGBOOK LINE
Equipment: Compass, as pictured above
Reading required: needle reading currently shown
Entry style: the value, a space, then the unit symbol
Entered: 50 °
